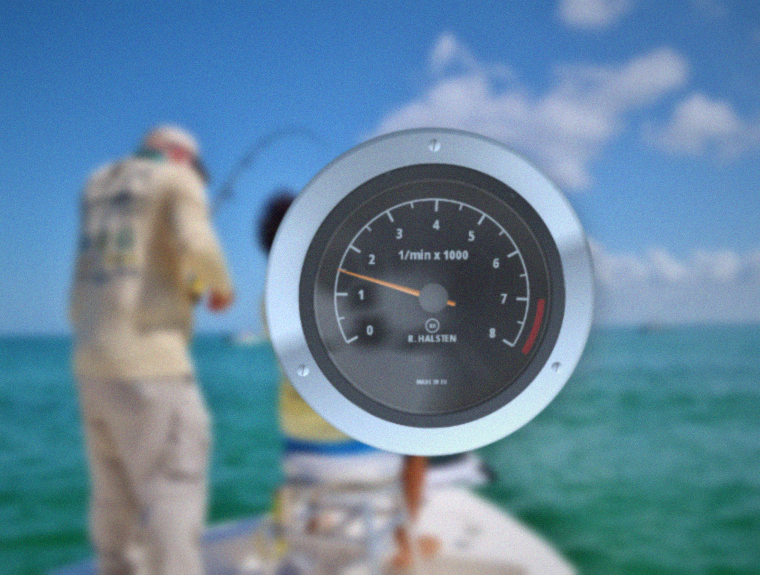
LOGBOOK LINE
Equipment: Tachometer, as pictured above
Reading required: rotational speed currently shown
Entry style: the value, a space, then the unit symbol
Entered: 1500 rpm
